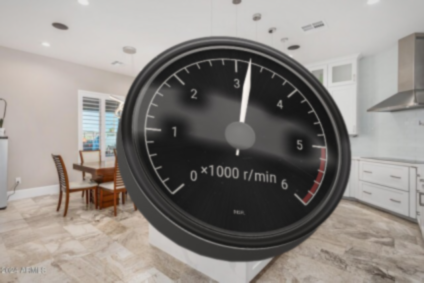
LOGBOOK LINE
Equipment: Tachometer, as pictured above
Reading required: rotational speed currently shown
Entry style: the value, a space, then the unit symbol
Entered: 3200 rpm
